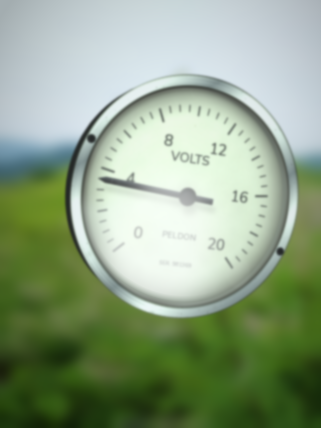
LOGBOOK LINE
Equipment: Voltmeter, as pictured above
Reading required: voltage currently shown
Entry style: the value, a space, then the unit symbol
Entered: 3.5 V
